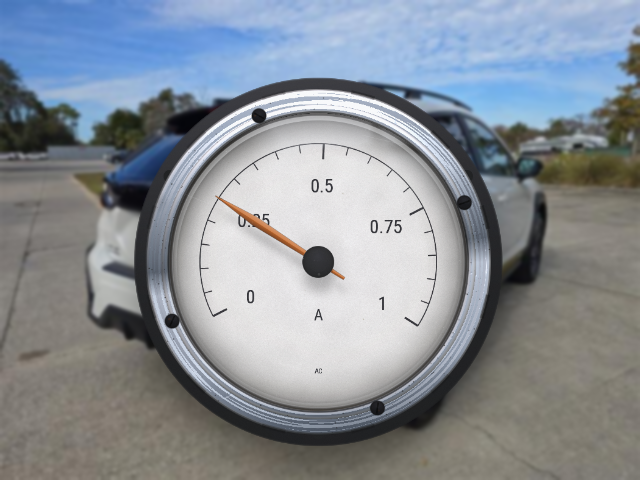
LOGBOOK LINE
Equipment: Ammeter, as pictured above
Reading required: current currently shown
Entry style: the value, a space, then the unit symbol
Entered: 0.25 A
